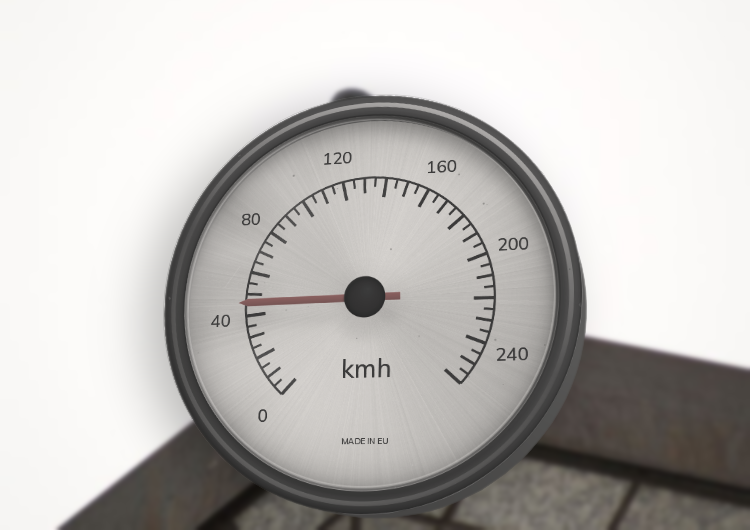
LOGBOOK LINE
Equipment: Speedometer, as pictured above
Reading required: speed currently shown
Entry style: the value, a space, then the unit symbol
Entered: 45 km/h
